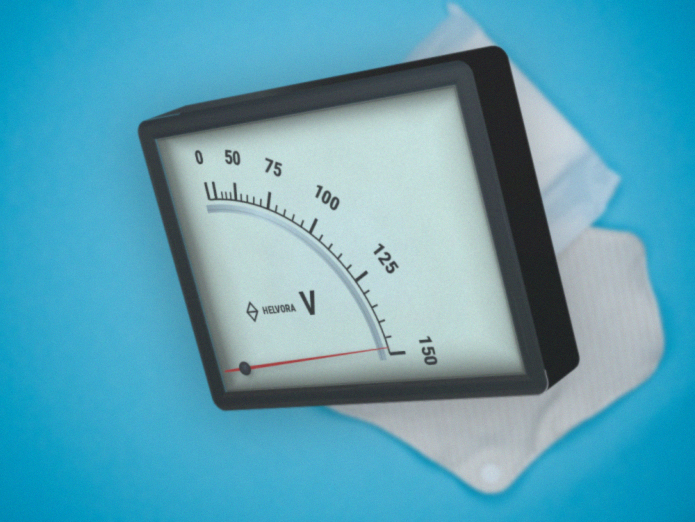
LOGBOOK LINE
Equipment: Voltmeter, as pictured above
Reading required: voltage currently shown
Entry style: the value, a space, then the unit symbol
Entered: 147.5 V
